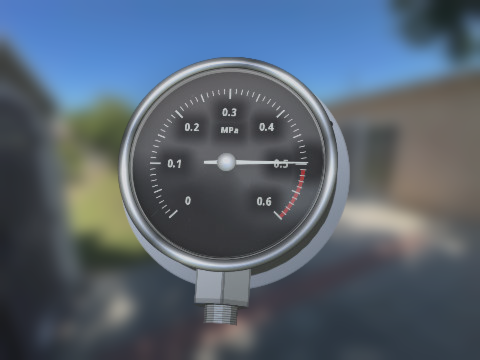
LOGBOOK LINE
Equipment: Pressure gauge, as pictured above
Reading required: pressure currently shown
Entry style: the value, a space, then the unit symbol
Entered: 0.5 MPa
